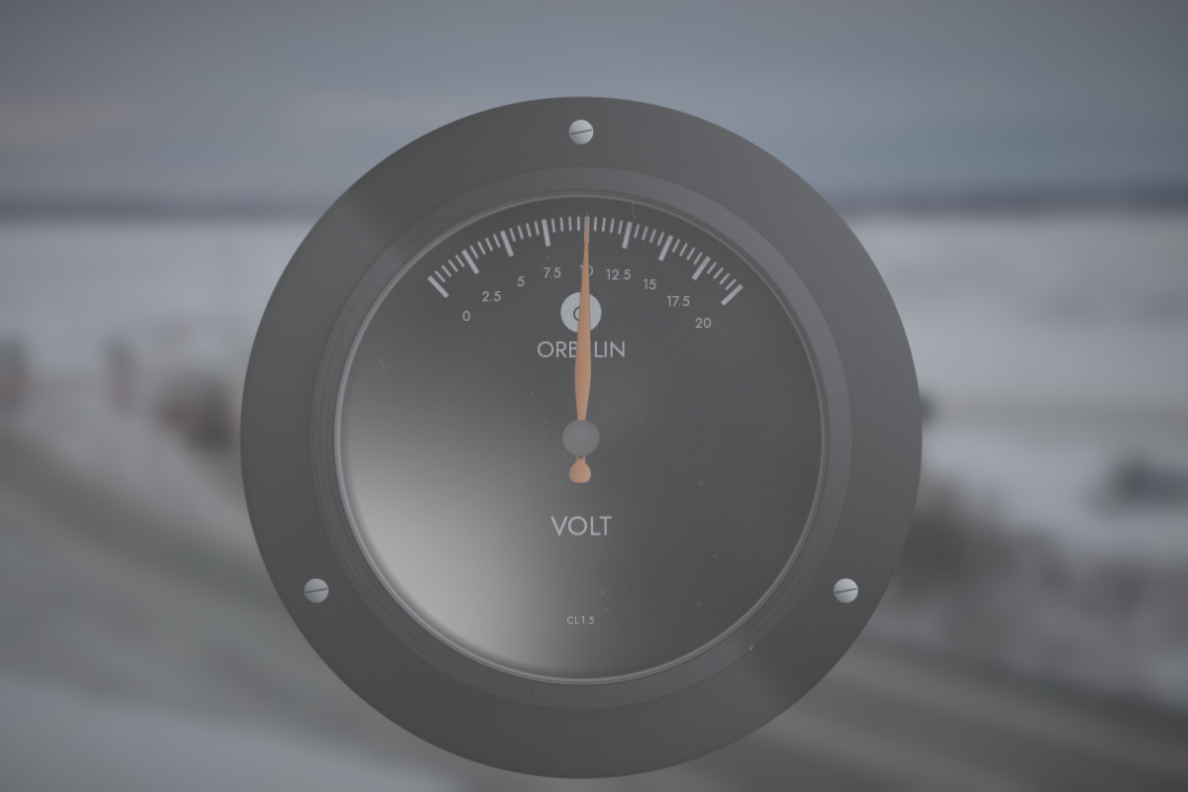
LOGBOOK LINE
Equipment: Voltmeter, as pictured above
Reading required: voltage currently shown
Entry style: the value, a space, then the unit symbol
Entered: 10 V
